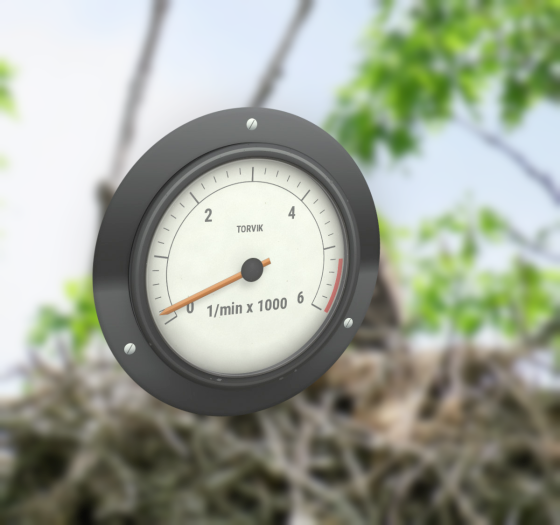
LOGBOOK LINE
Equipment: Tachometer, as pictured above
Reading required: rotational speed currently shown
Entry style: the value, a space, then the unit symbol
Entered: 200 rpm
